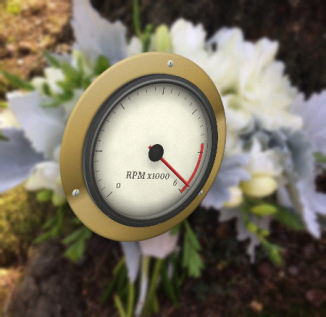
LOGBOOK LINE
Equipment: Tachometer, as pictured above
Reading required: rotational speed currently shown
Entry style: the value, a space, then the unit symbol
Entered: 5800 rpm
